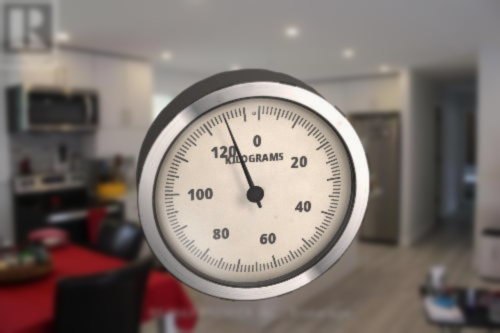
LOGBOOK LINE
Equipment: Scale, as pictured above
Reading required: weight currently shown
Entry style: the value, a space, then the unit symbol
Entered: 125 kg
